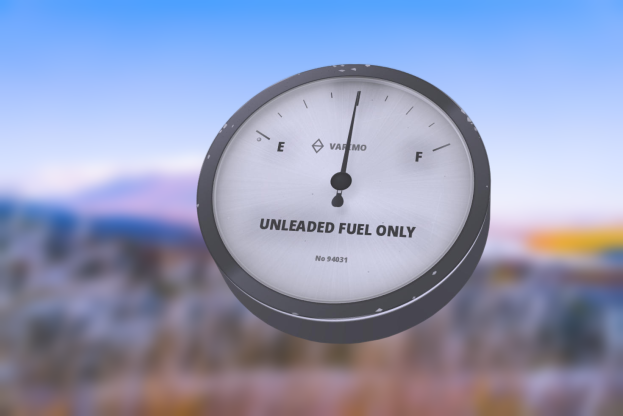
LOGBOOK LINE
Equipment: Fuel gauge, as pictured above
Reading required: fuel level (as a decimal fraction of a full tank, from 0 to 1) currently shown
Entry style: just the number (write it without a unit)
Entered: 0.5
